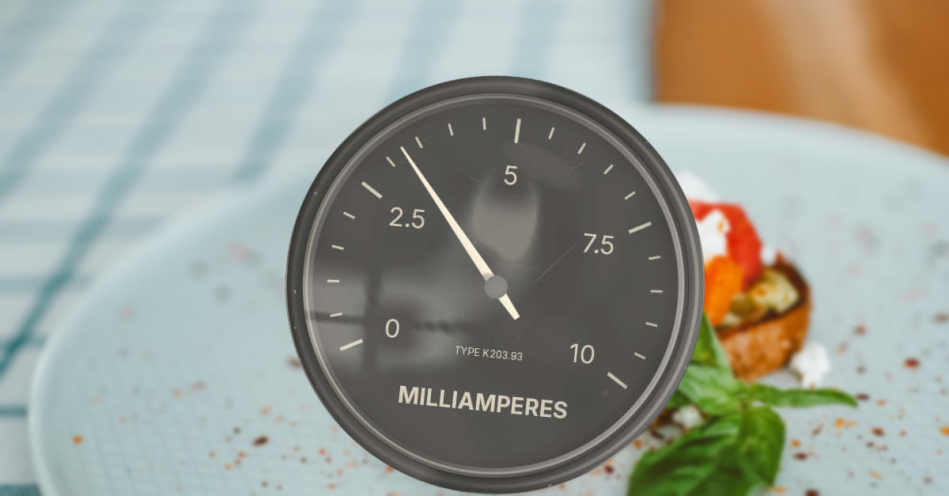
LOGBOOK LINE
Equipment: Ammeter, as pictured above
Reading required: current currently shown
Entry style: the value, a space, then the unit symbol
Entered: 3.25 mA
